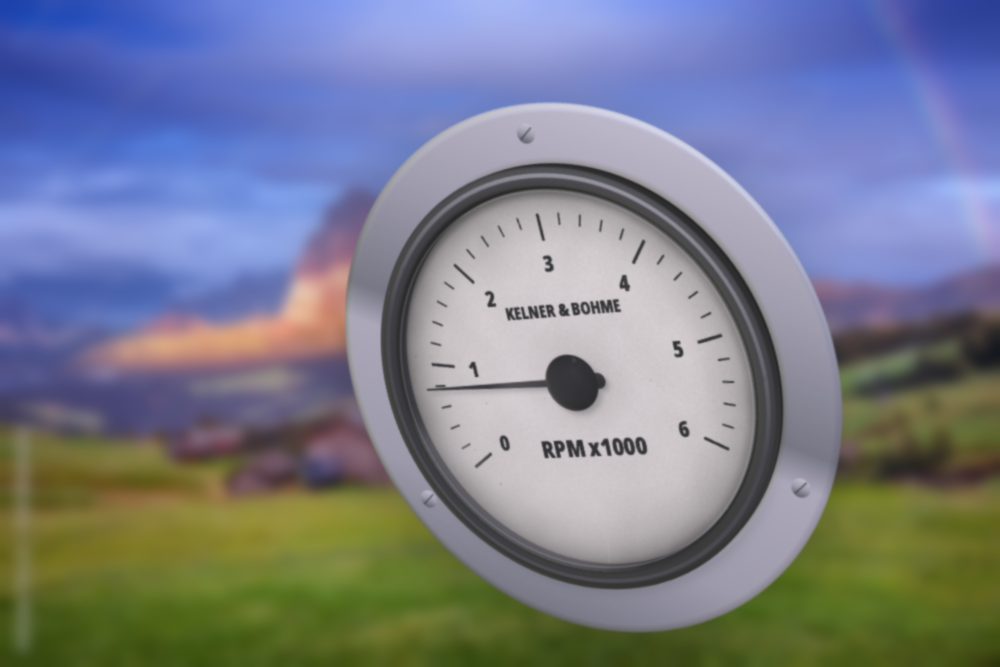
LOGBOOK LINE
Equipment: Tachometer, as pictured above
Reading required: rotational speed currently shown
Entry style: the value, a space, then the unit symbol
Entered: 800 rpm
